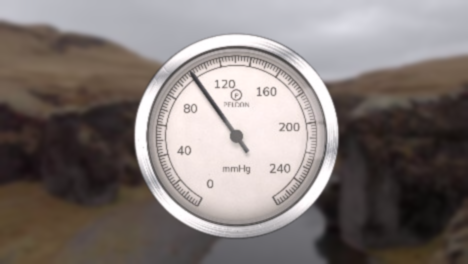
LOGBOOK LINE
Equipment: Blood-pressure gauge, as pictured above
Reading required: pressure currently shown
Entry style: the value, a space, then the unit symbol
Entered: 100 mmHg
